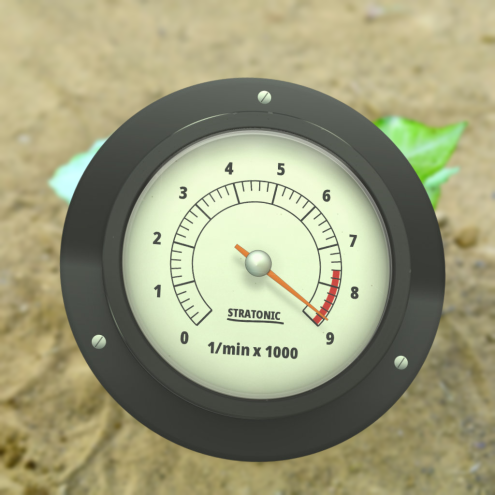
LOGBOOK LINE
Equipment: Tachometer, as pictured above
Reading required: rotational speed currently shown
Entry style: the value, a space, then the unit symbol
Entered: 8800 rpm
